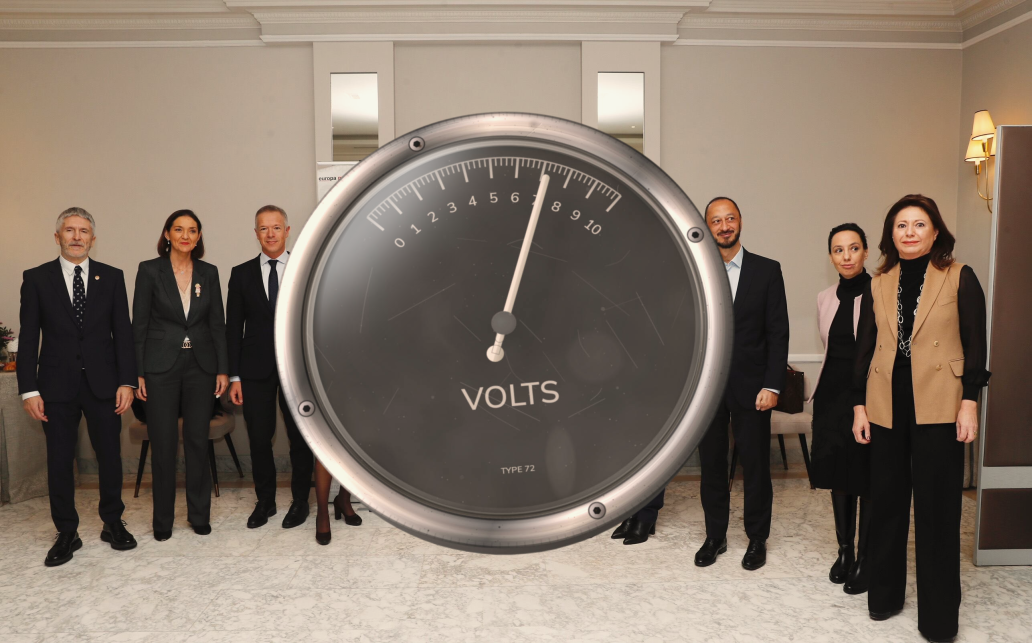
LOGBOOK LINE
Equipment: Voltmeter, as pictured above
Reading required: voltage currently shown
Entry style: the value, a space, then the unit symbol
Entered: 7.2 V
